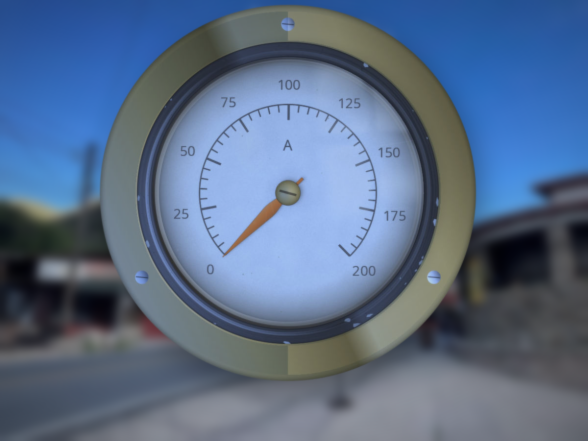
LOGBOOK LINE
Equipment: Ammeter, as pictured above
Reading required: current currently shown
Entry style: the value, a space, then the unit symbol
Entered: 0 A
